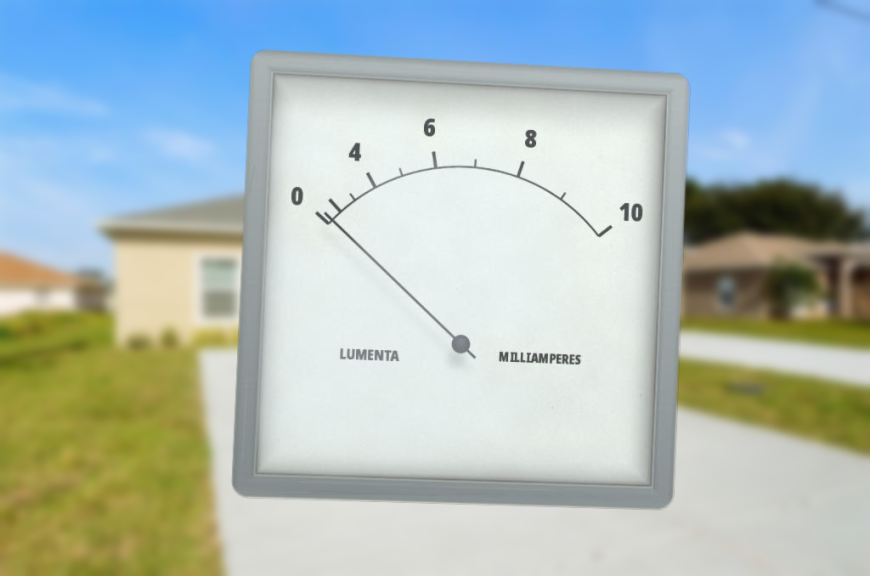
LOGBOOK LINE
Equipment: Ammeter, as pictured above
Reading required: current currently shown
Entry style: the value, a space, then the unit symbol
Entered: 1 mA
